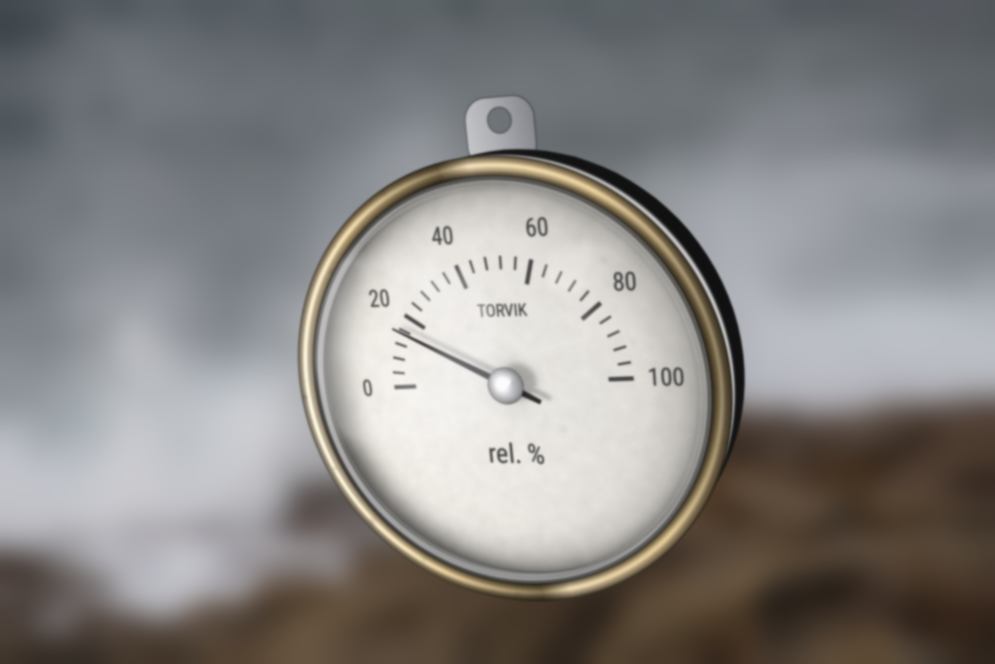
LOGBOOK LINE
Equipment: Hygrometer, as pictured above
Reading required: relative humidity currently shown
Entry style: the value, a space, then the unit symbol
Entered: 16 %
